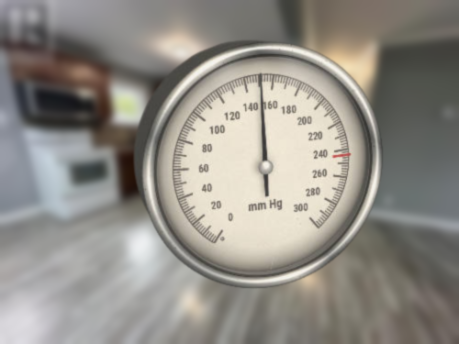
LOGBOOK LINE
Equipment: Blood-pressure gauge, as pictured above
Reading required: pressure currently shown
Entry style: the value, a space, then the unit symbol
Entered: 150 mmHg
